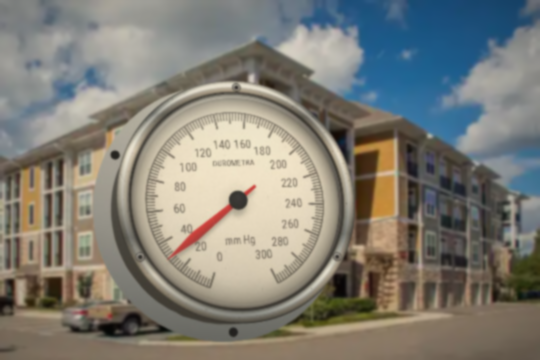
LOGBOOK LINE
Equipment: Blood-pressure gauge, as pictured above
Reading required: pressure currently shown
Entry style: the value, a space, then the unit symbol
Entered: 30 mmHg
